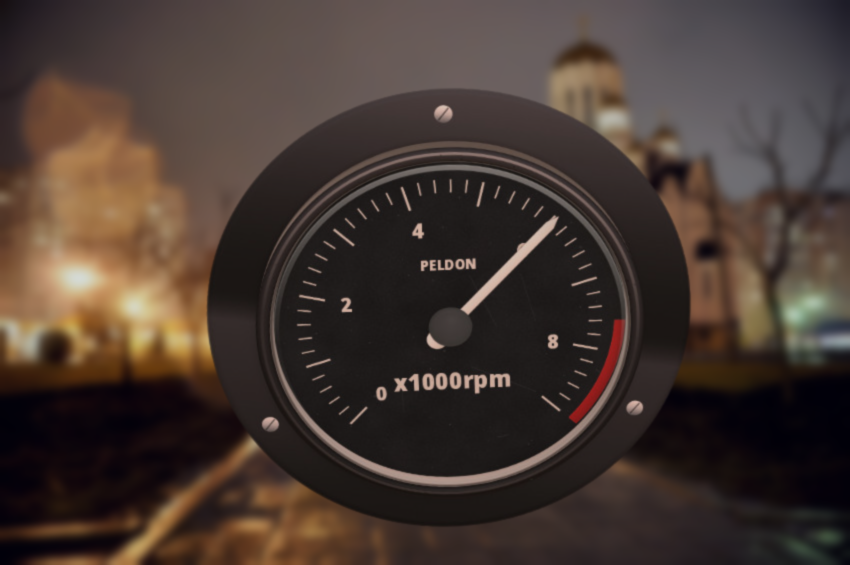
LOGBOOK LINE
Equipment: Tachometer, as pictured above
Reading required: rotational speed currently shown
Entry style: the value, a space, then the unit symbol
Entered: 6000 rpm
